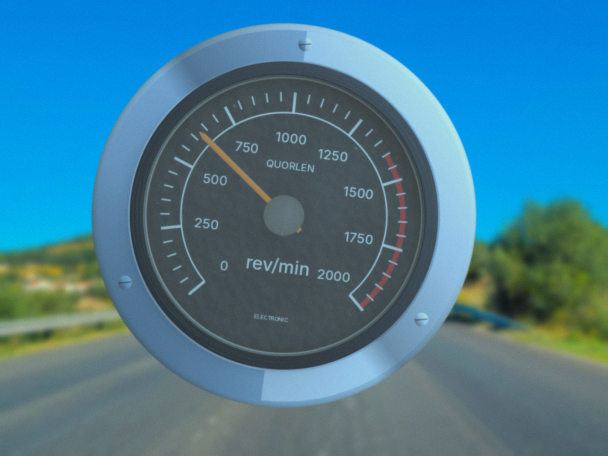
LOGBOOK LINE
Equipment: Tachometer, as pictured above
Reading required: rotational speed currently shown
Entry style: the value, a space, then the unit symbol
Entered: 625 rpm
